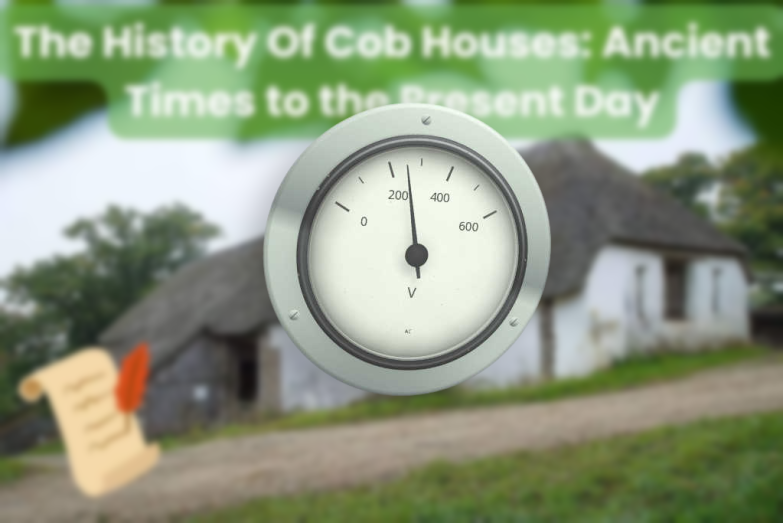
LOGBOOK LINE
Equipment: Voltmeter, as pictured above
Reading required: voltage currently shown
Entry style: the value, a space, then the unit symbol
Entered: 250 V
